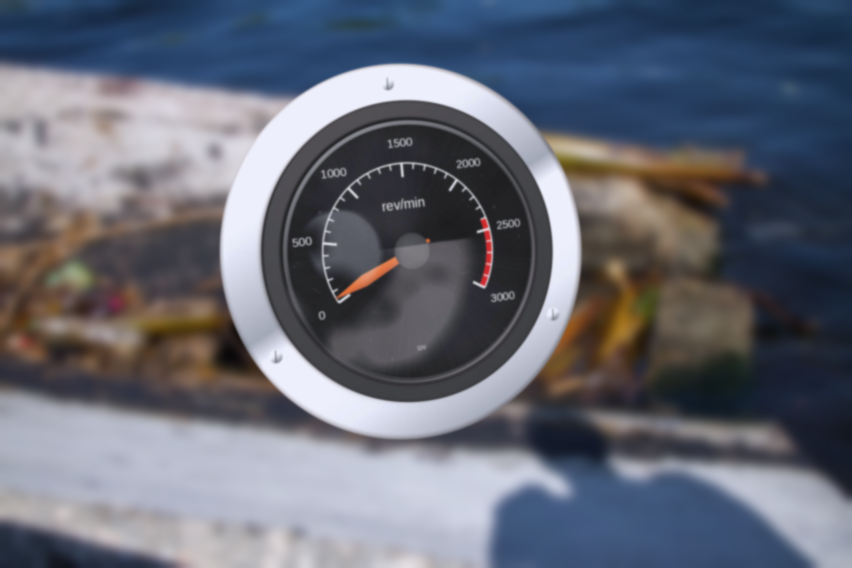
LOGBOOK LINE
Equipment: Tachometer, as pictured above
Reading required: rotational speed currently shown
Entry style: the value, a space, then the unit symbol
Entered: 50 rpm
